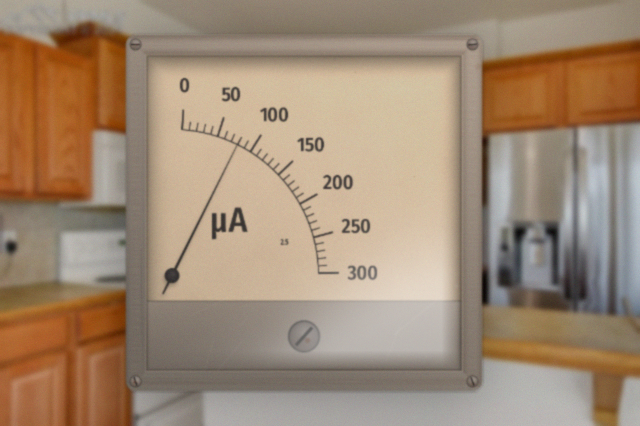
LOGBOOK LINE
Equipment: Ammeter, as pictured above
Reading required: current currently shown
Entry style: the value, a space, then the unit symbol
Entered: 80 µA
